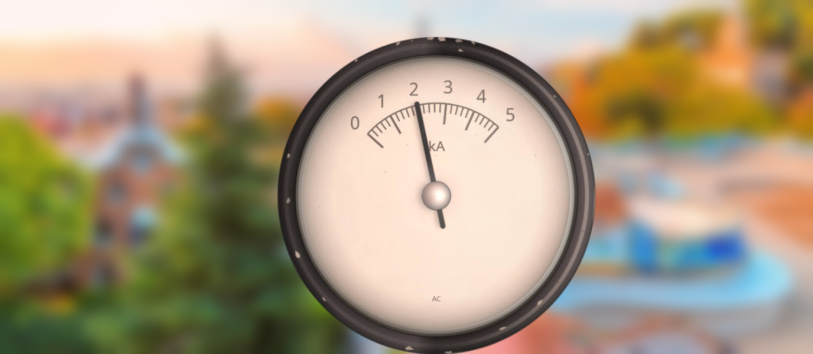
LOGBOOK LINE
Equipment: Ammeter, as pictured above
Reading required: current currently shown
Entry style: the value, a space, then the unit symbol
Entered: 2 kA
